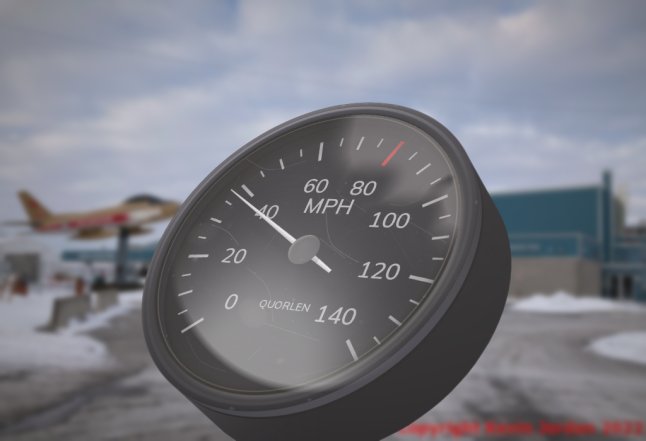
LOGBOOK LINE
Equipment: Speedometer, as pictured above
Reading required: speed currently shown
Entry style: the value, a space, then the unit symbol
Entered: 37.5 mph
